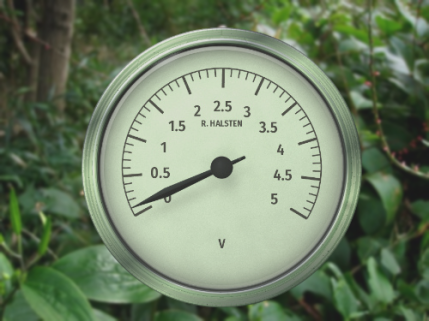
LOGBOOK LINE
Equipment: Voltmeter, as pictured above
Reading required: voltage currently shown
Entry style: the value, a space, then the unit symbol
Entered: 0.1 V
